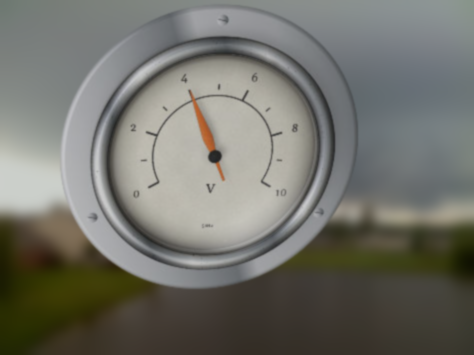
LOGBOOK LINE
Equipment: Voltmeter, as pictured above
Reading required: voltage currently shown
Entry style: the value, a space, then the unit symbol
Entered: 4 V
